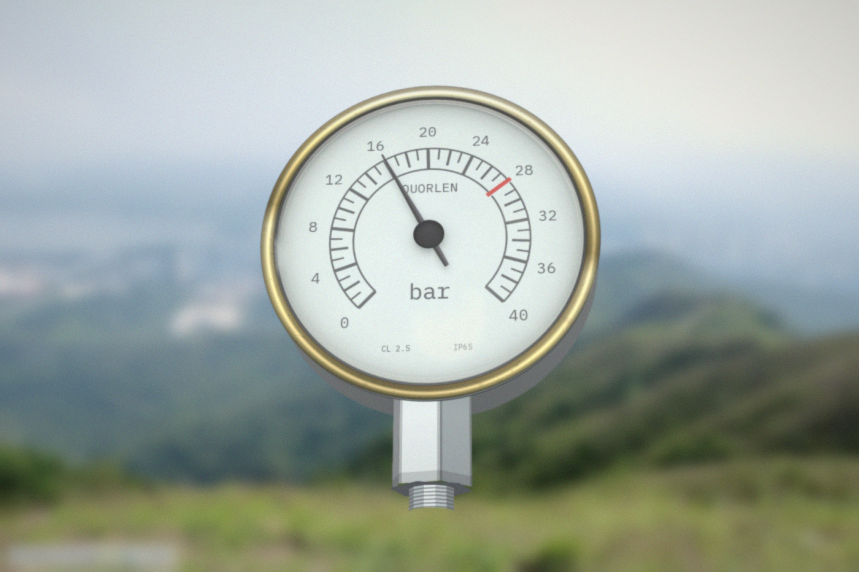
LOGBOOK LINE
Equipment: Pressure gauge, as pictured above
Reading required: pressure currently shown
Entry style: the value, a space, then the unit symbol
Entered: 16 bar
